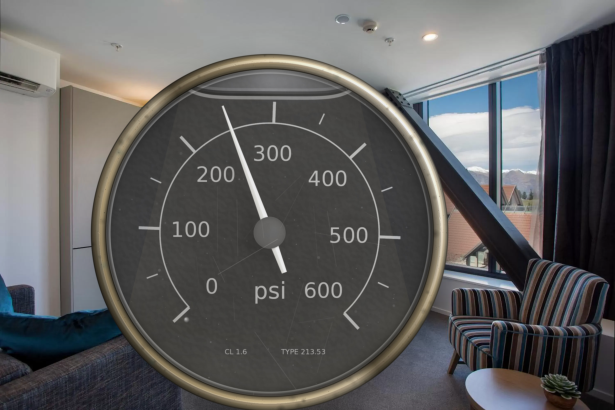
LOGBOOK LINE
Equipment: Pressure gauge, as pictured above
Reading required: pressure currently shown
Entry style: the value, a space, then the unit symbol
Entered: 250 psi
